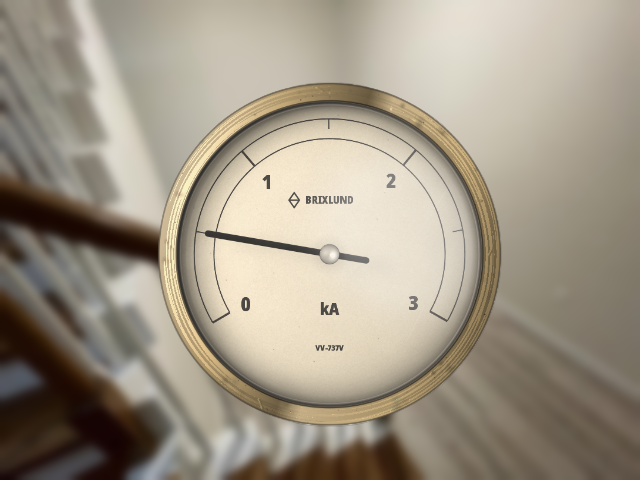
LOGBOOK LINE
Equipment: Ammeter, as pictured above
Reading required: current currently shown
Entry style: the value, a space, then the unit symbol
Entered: 0.5 kA
